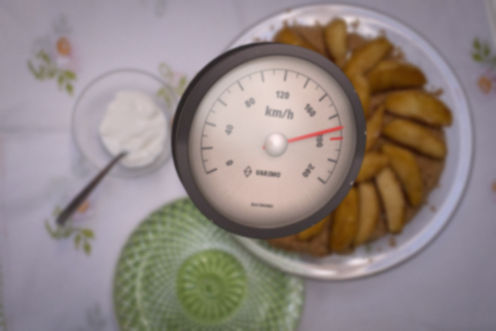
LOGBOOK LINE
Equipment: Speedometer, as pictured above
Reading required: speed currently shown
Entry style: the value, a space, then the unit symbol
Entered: 190 km/h
